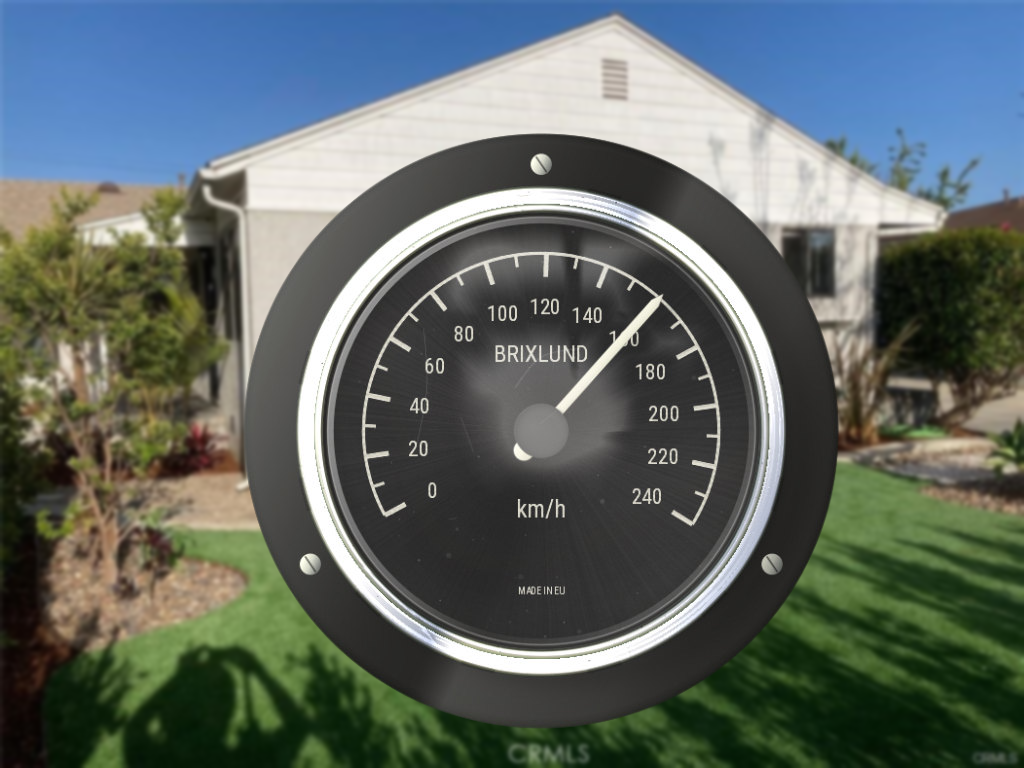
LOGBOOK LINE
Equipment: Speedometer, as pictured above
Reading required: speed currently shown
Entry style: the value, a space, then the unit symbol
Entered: 160 km/h
